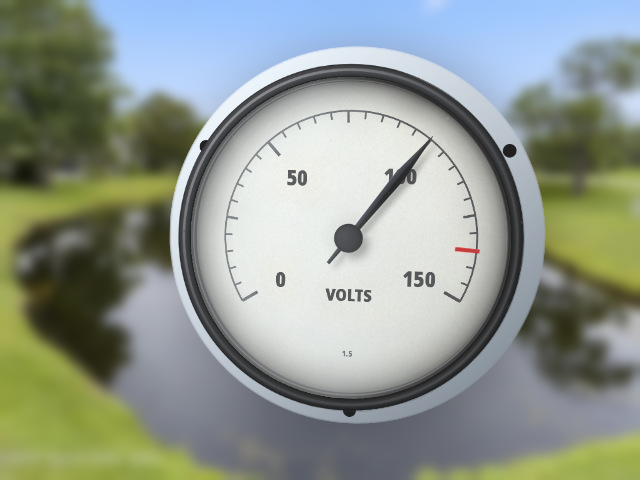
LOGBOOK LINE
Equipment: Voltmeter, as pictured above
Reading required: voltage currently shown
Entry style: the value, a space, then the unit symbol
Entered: 100 V
